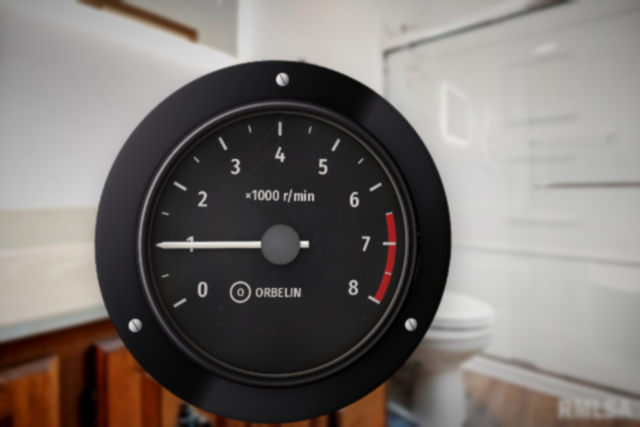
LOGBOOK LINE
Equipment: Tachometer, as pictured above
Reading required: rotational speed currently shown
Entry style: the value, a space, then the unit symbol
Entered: 1000 rpm
